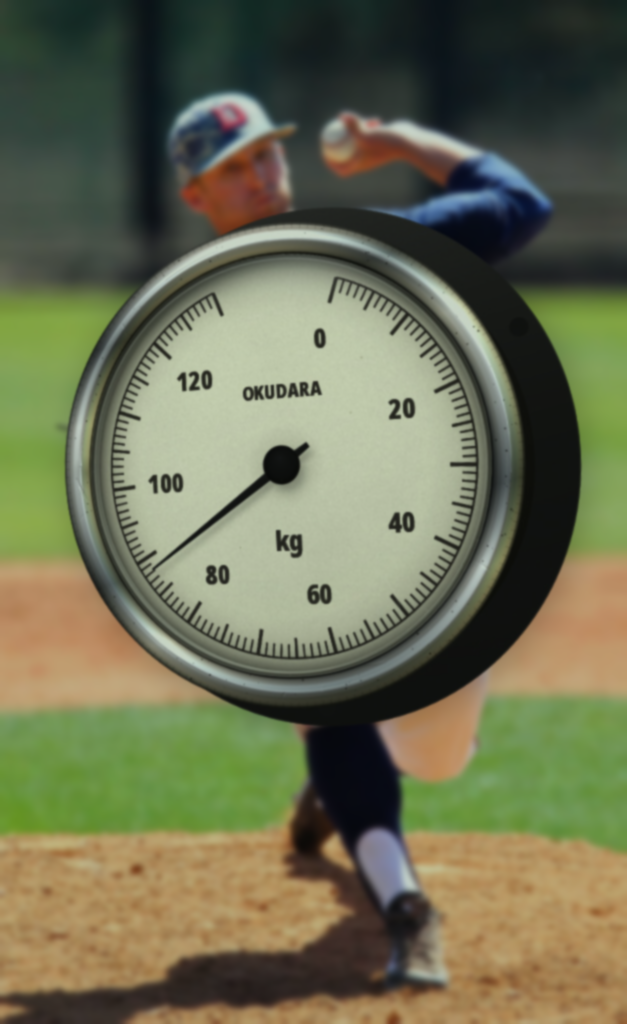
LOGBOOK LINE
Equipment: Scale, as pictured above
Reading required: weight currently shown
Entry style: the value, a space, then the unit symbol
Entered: 88 kg
